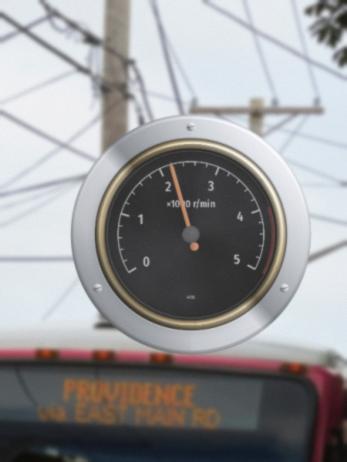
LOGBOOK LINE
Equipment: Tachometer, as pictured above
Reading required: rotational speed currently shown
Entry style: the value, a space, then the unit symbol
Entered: 2200 rpm
